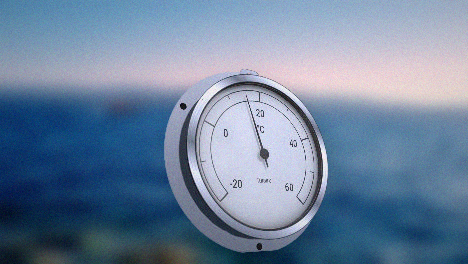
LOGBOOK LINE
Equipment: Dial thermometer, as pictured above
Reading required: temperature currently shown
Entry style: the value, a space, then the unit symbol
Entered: 15 °C
